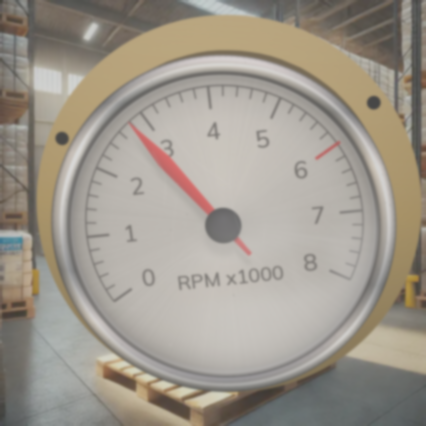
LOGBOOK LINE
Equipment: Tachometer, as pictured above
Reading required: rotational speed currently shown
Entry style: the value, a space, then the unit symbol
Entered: 2800 rpm
